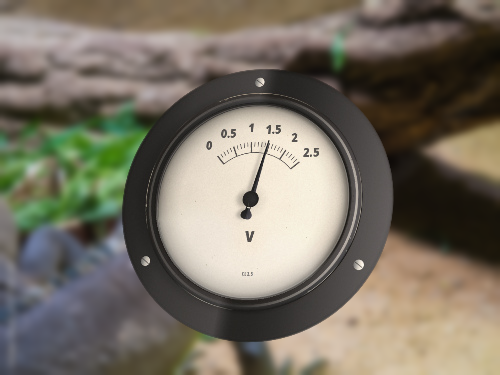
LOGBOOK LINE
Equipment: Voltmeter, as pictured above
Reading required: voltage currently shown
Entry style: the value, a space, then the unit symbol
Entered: 1.5 V
